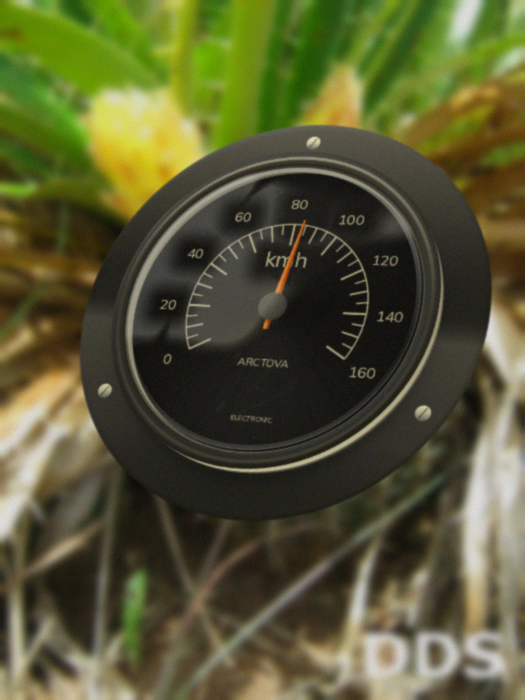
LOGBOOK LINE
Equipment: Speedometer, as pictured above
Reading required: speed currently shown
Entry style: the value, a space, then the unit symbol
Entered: 85 km/h
